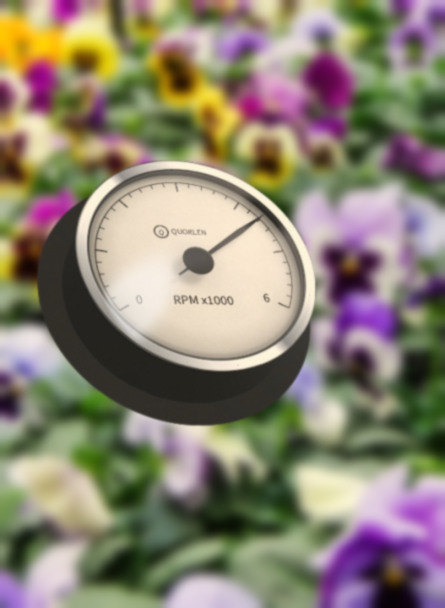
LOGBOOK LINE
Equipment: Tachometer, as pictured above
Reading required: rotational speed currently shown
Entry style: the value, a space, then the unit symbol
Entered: 4400 rpm
